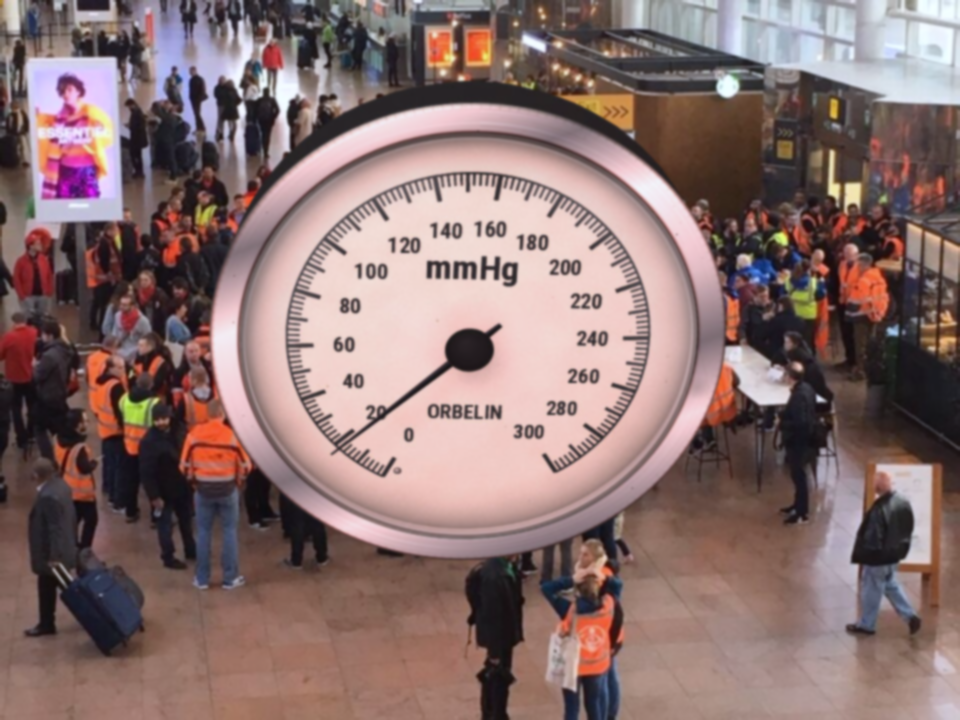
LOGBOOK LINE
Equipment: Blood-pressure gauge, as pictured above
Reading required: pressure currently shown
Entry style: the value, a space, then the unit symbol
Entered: 20 mmHg
